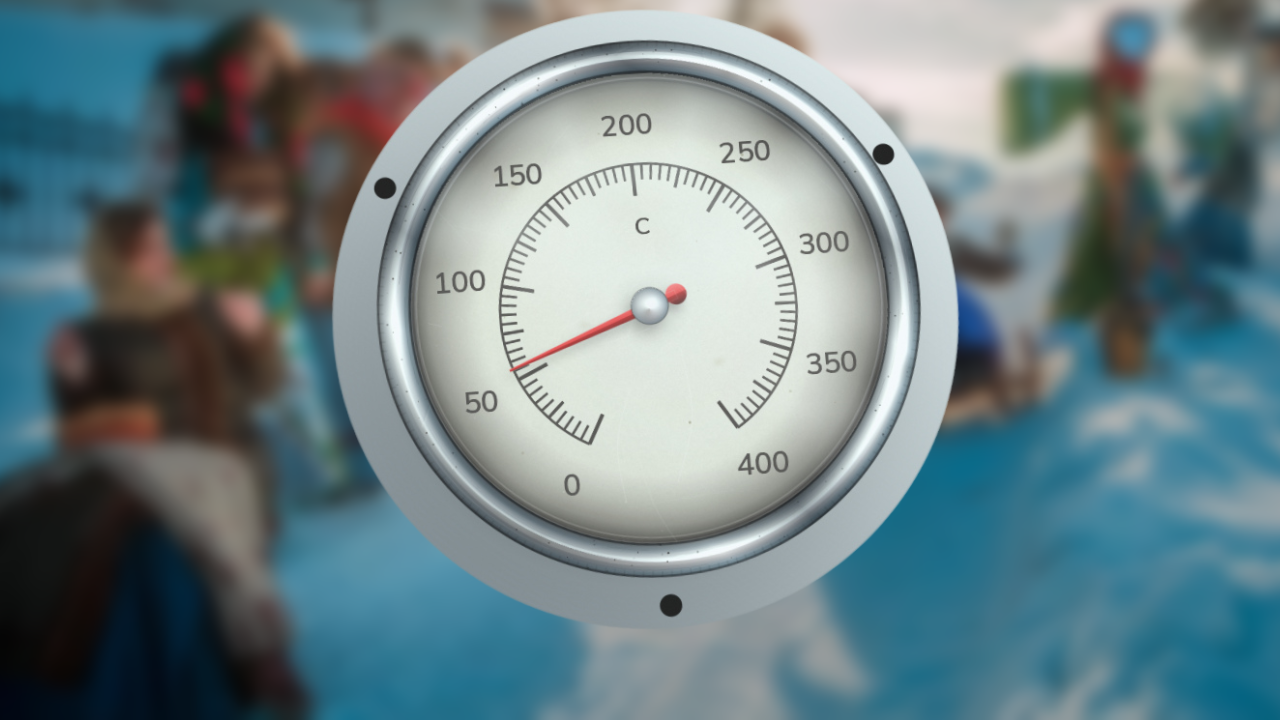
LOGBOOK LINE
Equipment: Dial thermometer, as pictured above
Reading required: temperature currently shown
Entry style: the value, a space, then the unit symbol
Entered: 55 °C
